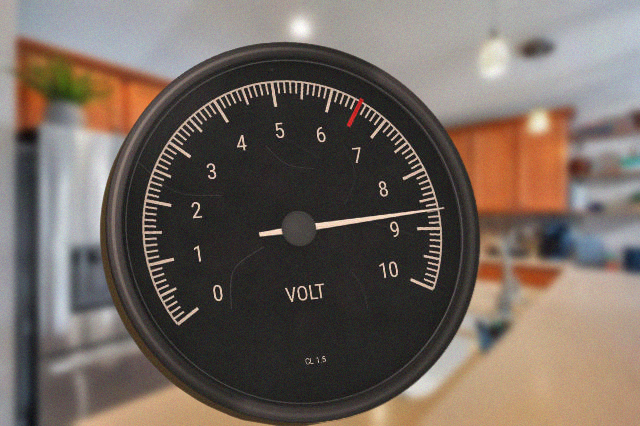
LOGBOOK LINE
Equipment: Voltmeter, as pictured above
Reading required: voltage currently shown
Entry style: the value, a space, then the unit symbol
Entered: 8.7 V
